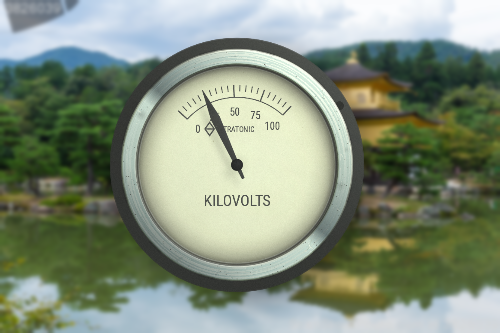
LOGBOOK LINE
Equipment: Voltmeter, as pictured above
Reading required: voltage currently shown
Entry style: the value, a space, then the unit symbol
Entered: 25 kV
